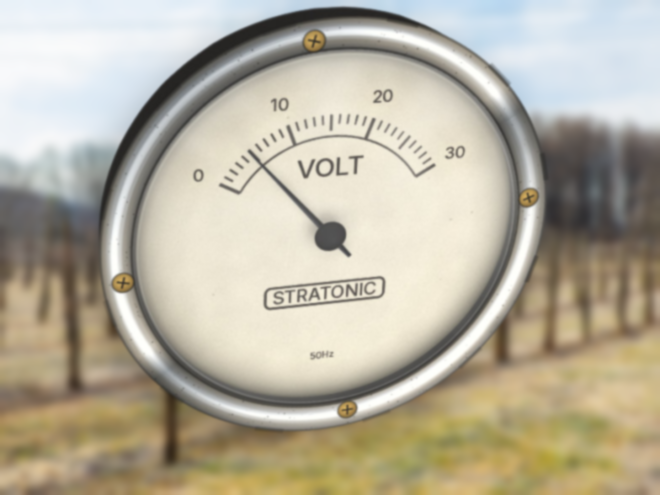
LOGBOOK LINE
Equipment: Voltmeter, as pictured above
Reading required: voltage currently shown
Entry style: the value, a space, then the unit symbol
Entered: 5 V
